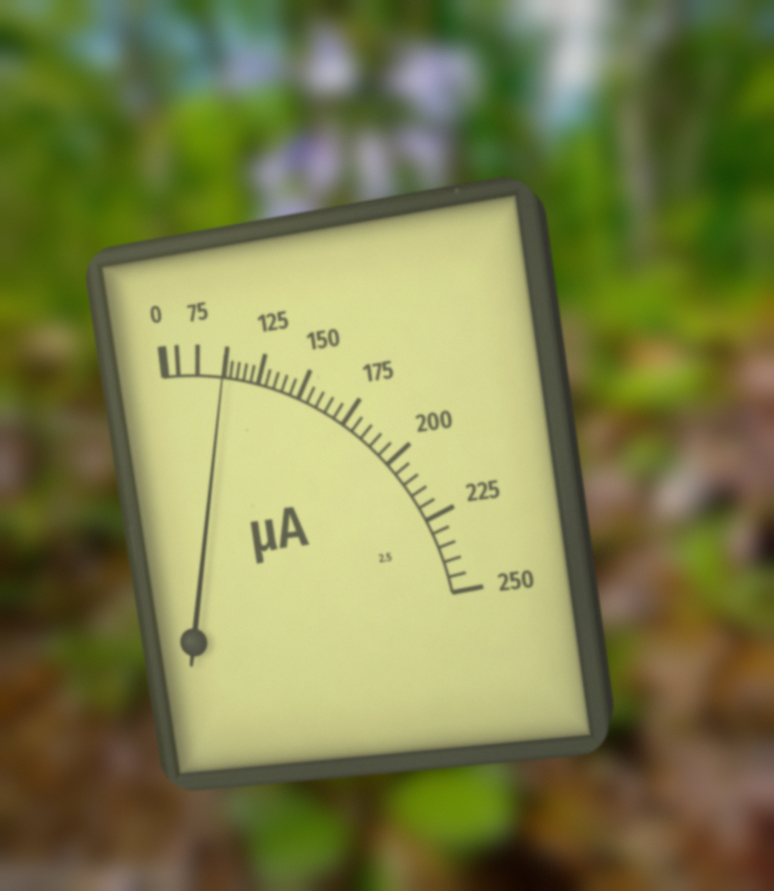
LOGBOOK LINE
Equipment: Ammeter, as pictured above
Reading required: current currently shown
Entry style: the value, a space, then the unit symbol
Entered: 100 µA
